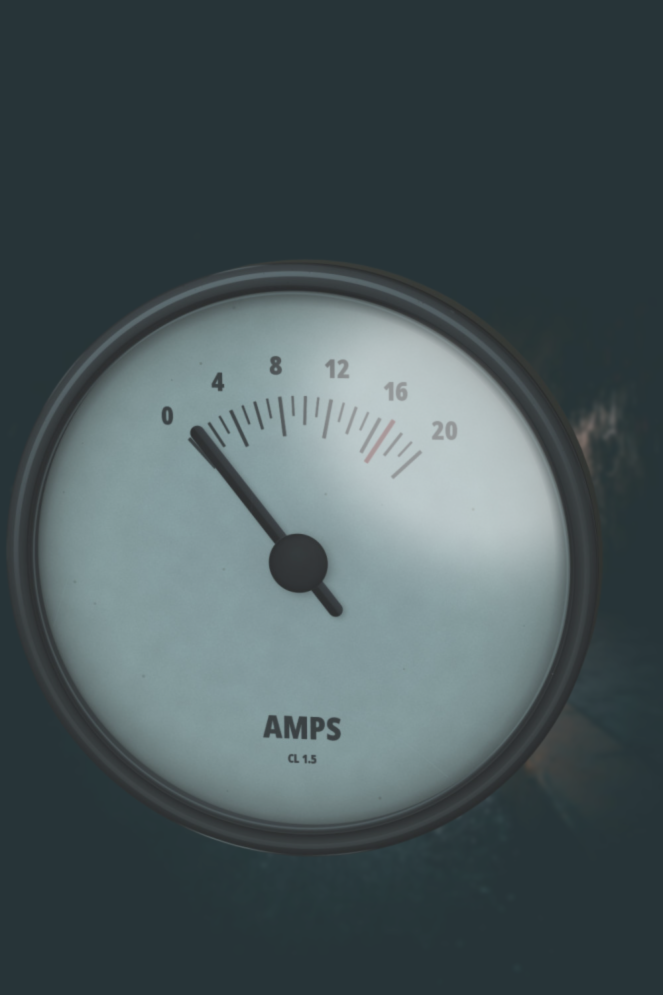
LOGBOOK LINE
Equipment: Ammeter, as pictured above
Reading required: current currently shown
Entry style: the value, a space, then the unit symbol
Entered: 1 A
